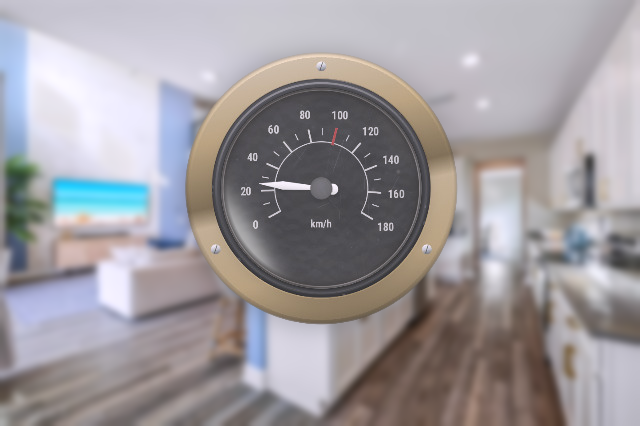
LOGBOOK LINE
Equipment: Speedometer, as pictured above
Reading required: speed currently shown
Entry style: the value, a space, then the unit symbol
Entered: 25 km/h
